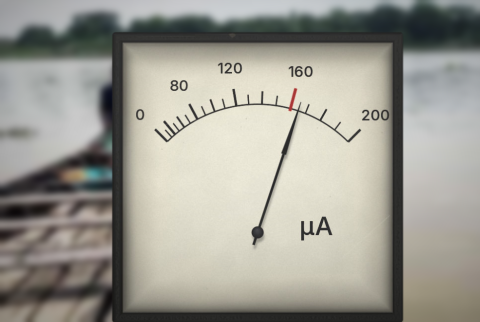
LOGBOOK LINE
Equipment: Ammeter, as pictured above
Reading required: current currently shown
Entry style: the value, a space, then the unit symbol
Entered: 165 µA
